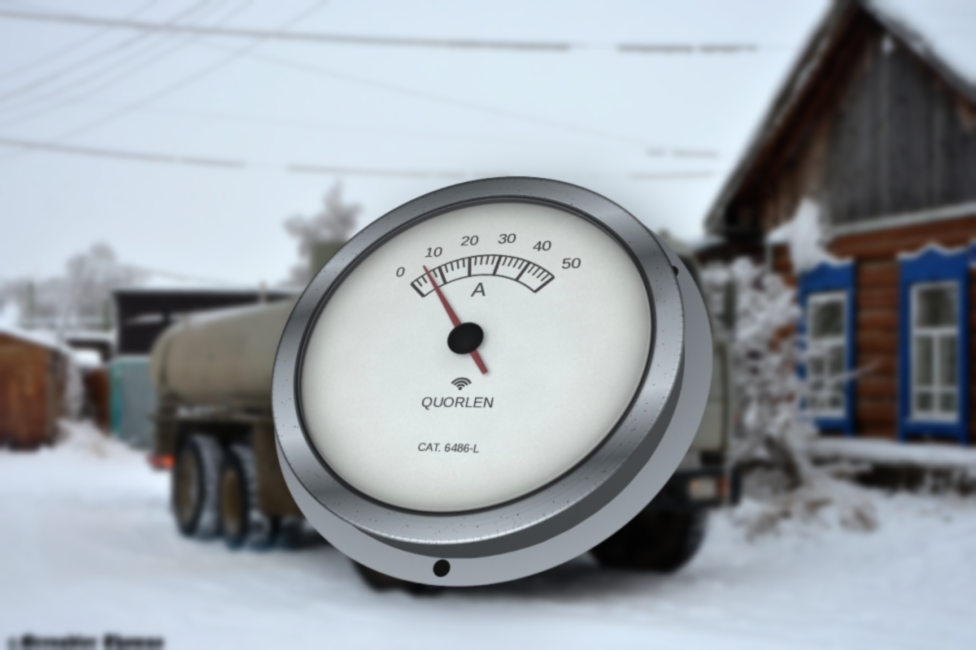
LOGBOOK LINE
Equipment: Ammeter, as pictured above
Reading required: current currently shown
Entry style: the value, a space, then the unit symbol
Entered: 6 A
